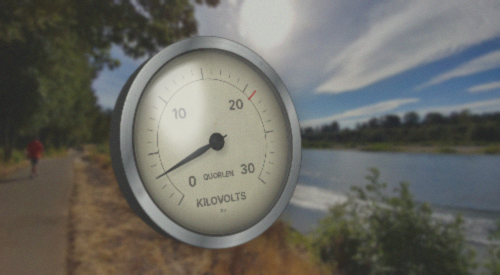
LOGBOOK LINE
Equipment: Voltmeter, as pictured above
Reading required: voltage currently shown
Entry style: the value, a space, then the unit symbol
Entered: 3 kV
